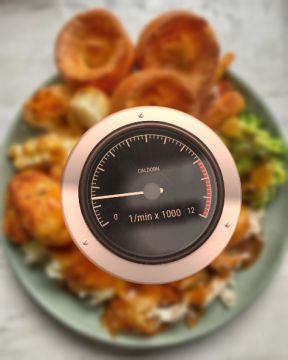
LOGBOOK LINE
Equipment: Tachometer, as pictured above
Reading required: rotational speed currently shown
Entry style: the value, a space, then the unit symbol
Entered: 1400 rpm
